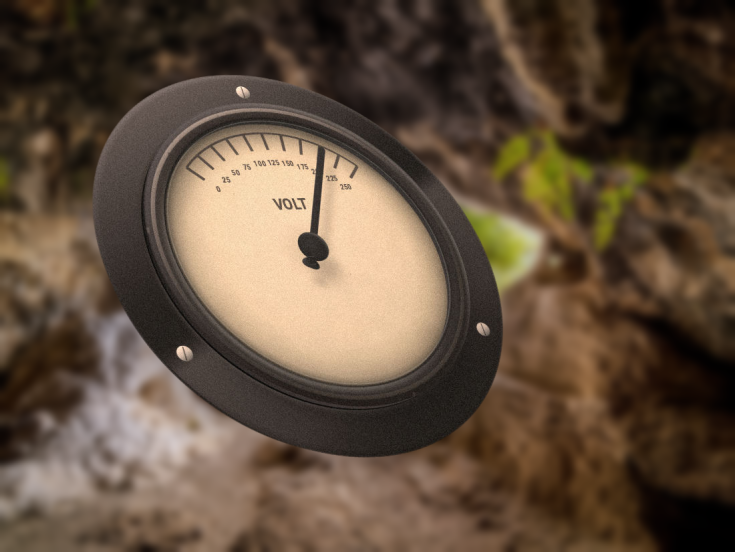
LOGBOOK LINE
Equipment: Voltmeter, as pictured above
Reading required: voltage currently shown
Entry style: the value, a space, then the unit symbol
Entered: 200 V
